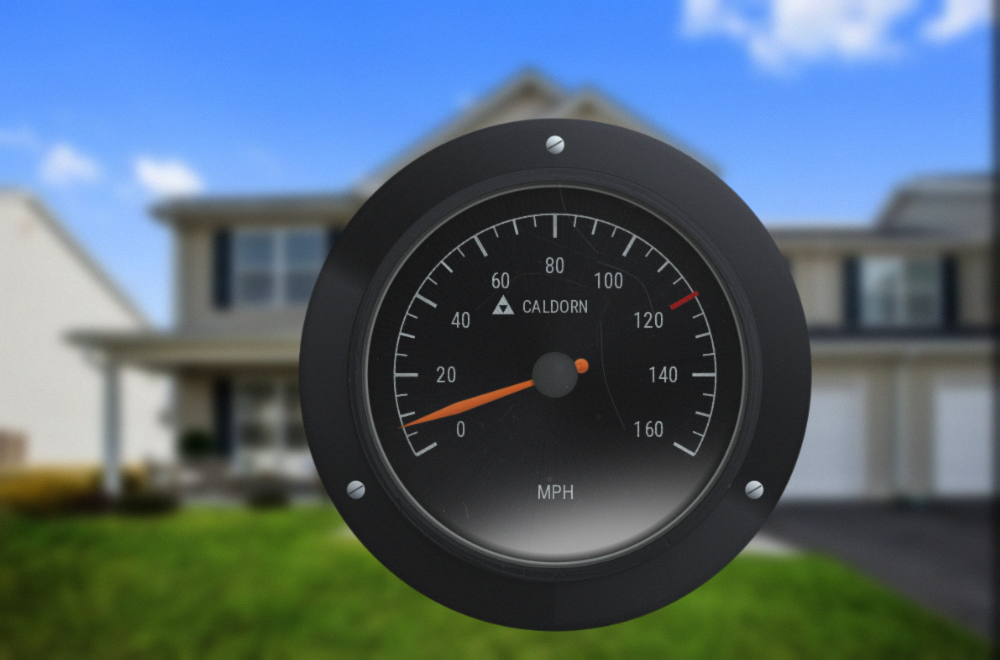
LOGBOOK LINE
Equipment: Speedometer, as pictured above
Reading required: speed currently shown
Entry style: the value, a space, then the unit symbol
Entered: 7.5 mph
